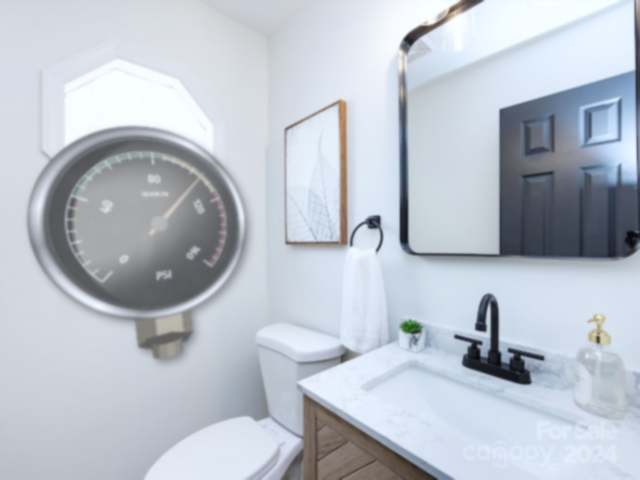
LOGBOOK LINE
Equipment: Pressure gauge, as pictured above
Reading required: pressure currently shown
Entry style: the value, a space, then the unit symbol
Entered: 105 psi
